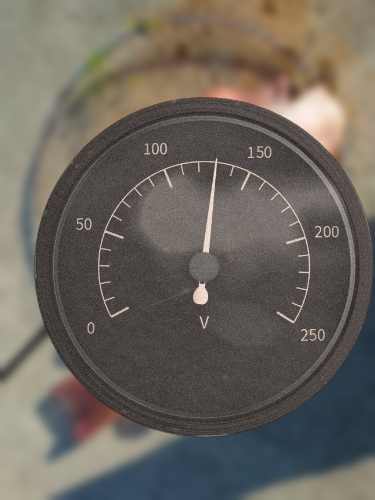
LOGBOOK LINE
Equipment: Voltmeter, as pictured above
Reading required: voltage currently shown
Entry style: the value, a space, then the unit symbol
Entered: 130 V
